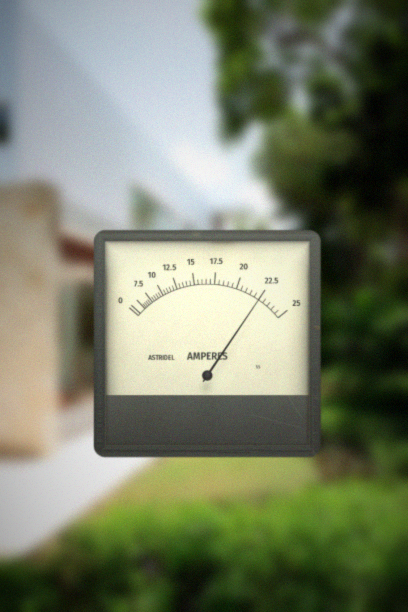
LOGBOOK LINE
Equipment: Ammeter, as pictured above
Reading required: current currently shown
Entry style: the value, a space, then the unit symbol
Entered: 22.5 A
